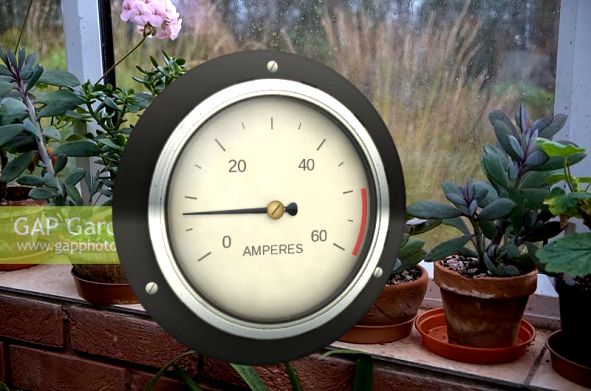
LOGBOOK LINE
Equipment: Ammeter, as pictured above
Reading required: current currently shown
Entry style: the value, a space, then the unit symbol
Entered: 7.5 A
